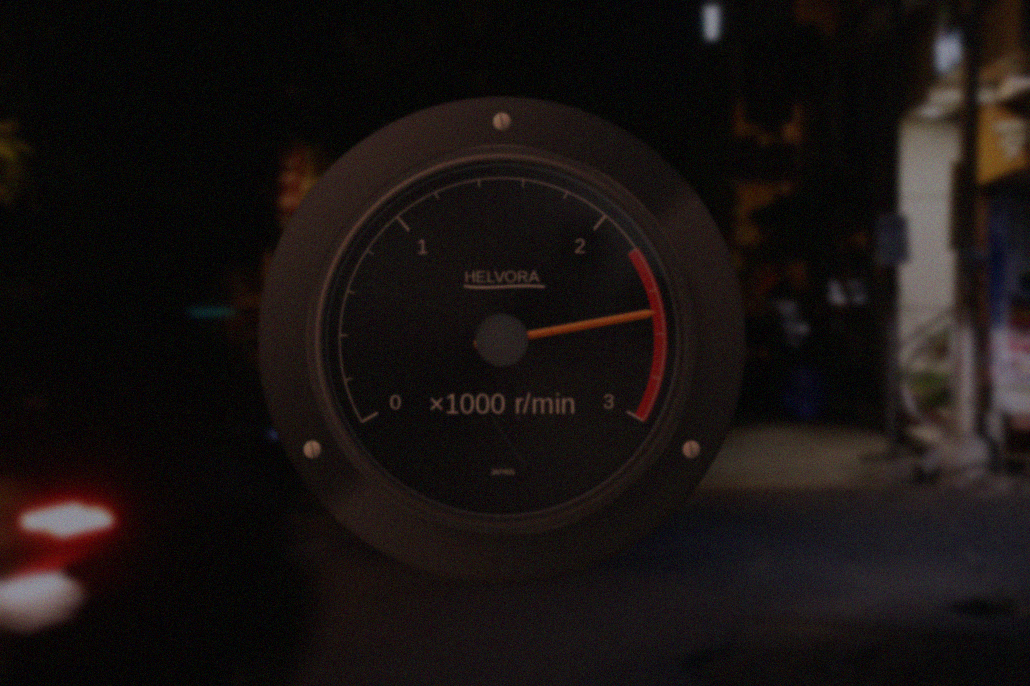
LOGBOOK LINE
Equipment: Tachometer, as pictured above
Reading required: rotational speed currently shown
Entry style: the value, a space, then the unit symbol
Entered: 2500 rpm
